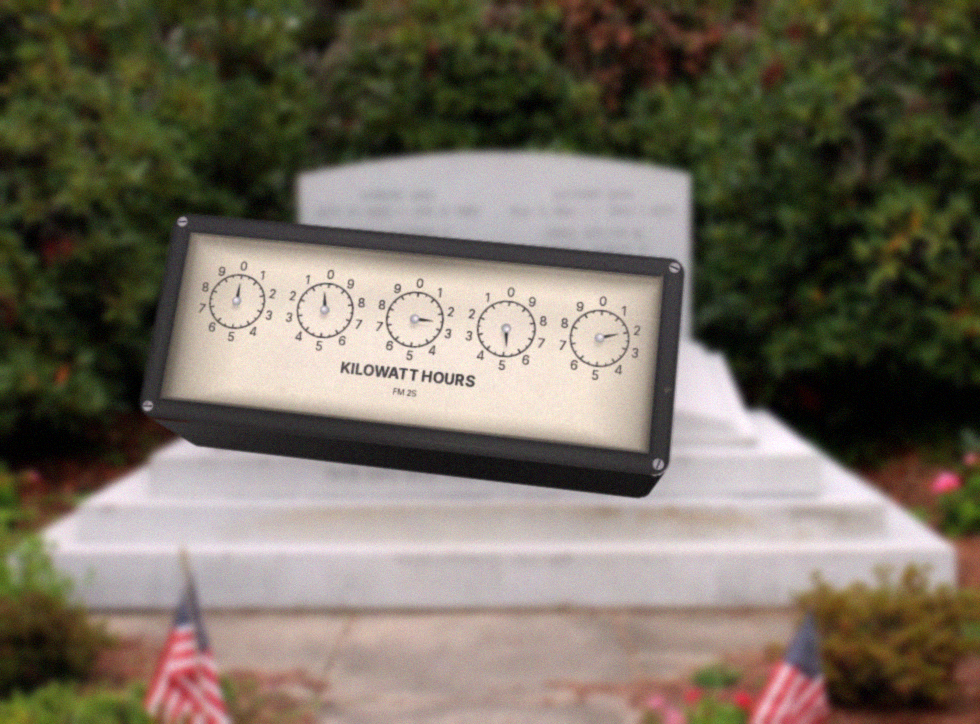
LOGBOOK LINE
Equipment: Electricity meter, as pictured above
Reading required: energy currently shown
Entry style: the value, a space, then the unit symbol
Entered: 252 kWh
